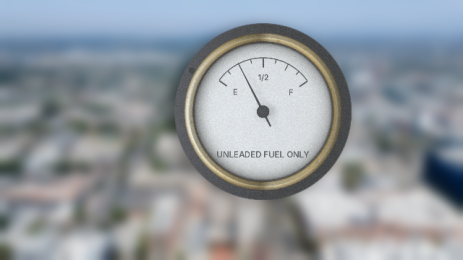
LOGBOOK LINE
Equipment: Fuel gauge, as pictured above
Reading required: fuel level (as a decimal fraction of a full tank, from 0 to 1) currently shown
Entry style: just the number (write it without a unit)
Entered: 0.25
